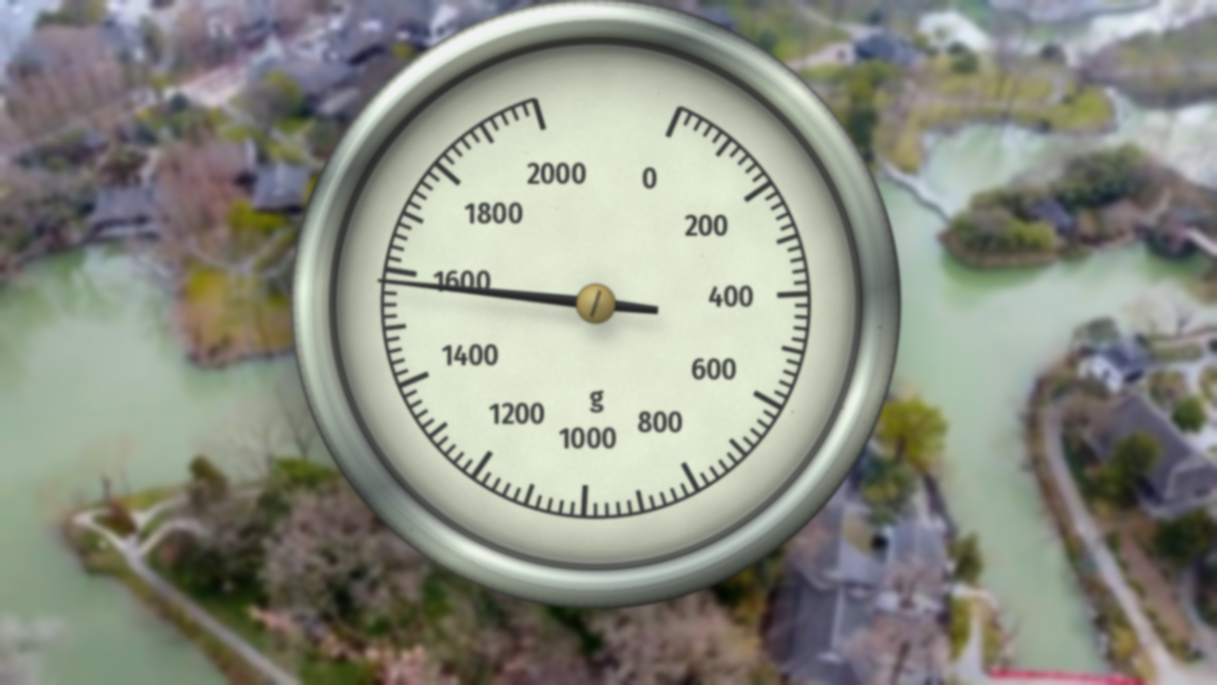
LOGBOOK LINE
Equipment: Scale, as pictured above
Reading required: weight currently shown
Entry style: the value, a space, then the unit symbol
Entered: 1580 g
